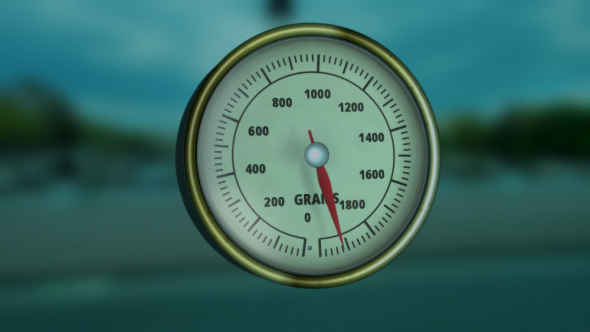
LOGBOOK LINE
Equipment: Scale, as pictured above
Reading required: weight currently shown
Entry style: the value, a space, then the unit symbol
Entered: 1920 g
